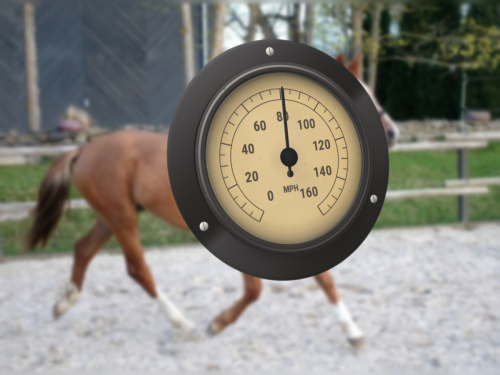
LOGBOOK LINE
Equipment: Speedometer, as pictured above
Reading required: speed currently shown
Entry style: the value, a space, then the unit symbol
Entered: 80 mph
